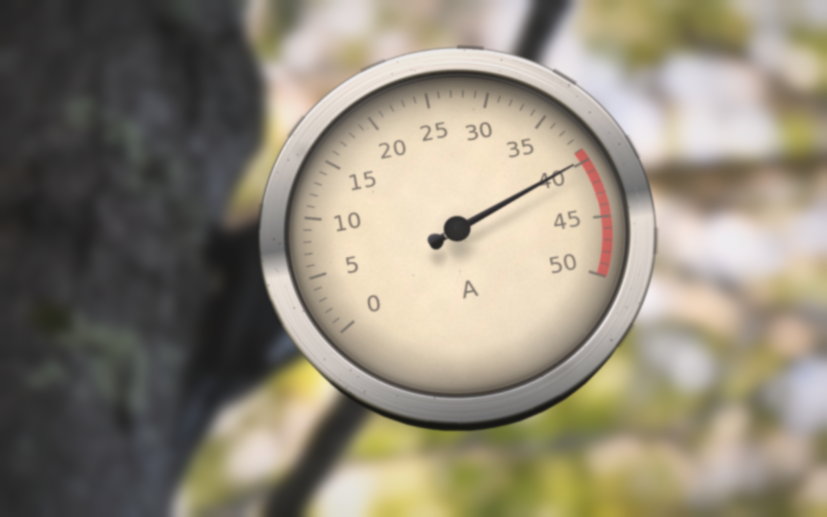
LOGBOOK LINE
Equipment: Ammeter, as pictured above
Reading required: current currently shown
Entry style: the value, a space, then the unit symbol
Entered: 40 A
